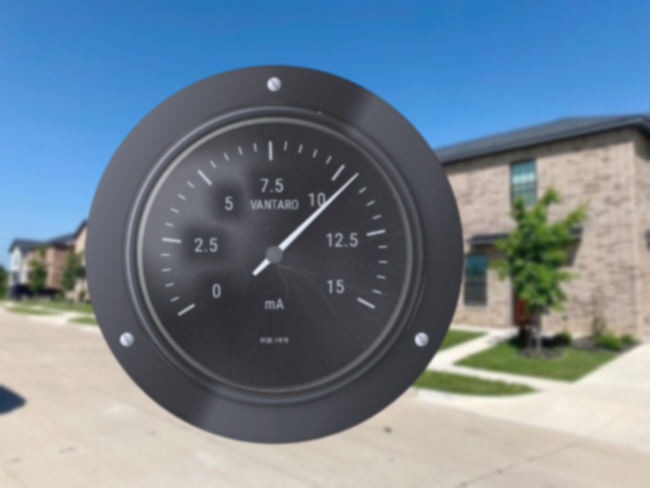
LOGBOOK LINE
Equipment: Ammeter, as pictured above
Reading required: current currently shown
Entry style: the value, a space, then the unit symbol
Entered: 10.5 mA
